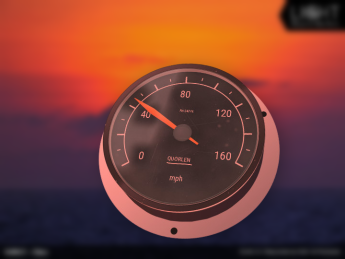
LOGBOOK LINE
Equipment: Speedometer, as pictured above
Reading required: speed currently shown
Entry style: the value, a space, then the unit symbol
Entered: 45 mph
